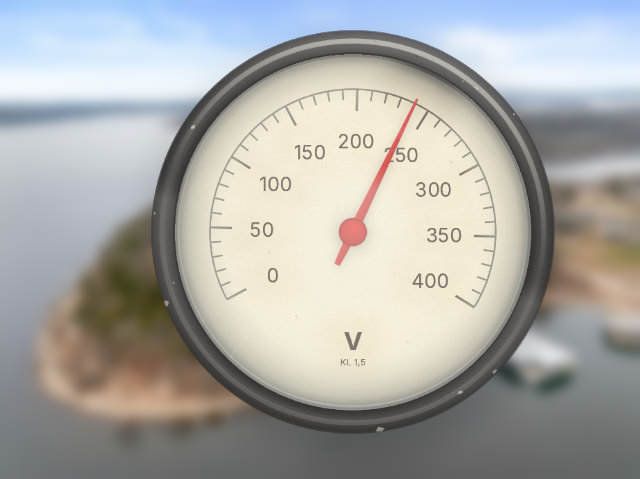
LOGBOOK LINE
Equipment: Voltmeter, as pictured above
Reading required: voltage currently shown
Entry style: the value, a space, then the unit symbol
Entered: 240 V
